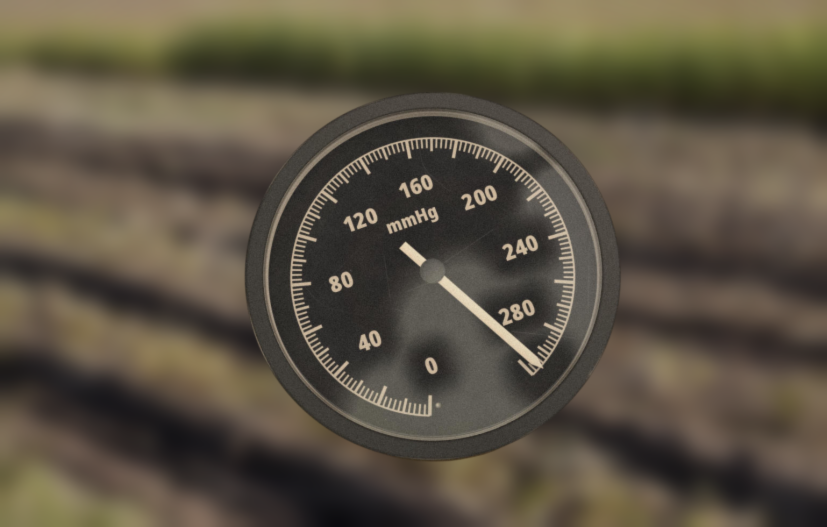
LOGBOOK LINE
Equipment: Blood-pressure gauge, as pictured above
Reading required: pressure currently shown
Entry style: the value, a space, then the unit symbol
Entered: 296 mmHg
